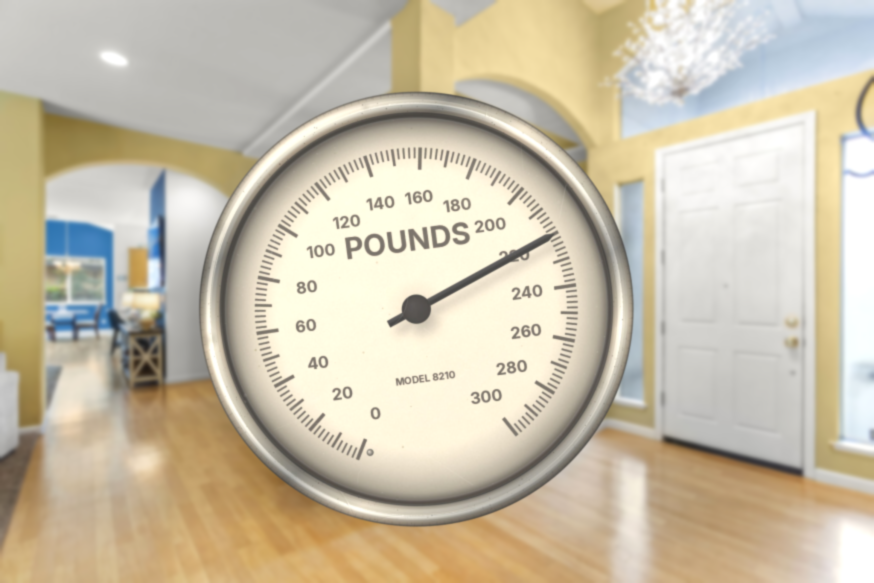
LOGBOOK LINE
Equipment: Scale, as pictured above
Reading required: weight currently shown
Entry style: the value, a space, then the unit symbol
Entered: 220 lb
